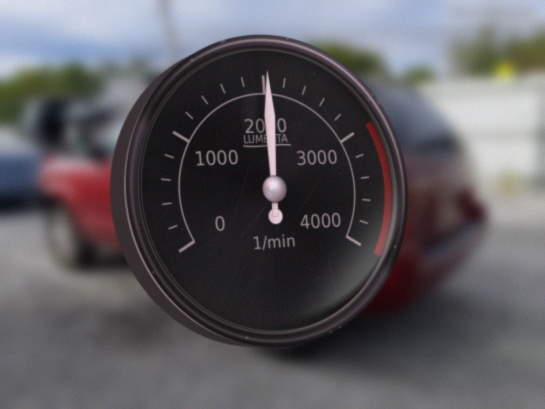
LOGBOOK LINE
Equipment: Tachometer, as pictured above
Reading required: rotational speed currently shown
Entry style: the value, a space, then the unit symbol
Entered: 2000 rpm
